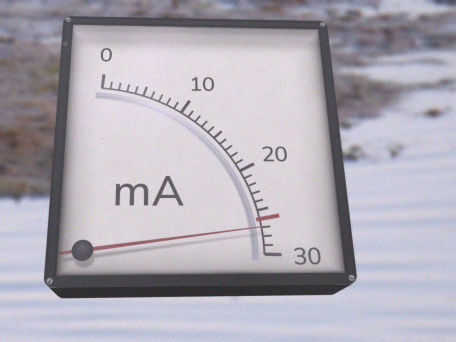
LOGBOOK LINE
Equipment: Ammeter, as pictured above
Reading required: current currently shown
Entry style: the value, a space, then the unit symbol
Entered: 27 mA
